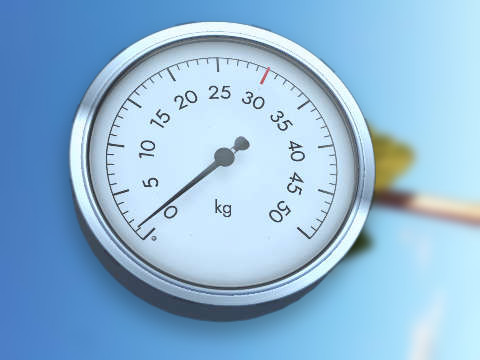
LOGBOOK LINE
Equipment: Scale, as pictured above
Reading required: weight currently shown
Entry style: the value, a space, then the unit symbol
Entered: 1 kg
